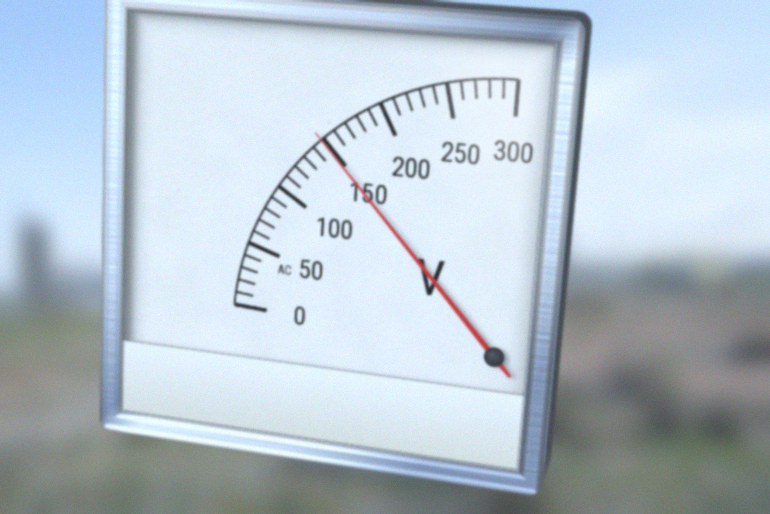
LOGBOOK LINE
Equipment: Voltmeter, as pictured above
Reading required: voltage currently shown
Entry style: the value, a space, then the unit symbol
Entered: 150 V
